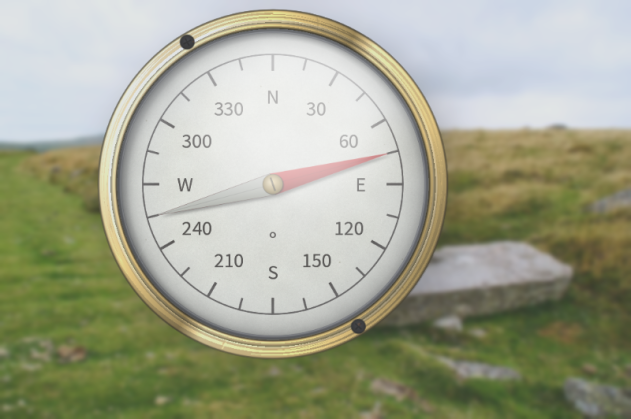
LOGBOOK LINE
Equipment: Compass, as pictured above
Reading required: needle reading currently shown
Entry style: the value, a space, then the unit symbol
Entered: 75 °
